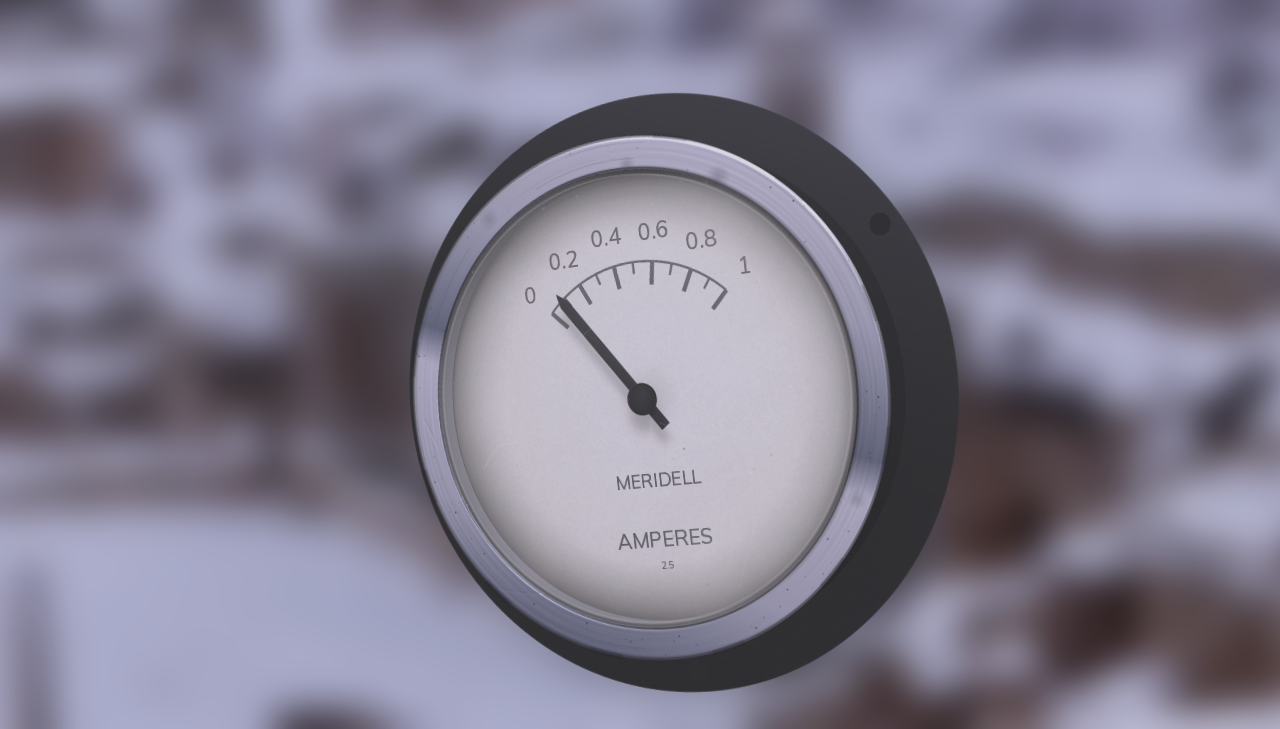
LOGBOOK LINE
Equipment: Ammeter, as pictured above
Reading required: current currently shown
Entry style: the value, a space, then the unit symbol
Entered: 0.1 A
